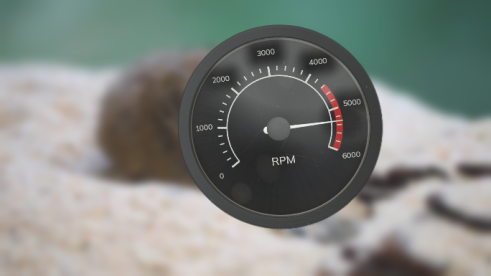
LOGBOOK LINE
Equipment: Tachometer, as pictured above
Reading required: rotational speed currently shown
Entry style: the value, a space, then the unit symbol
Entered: 5300 rpm
